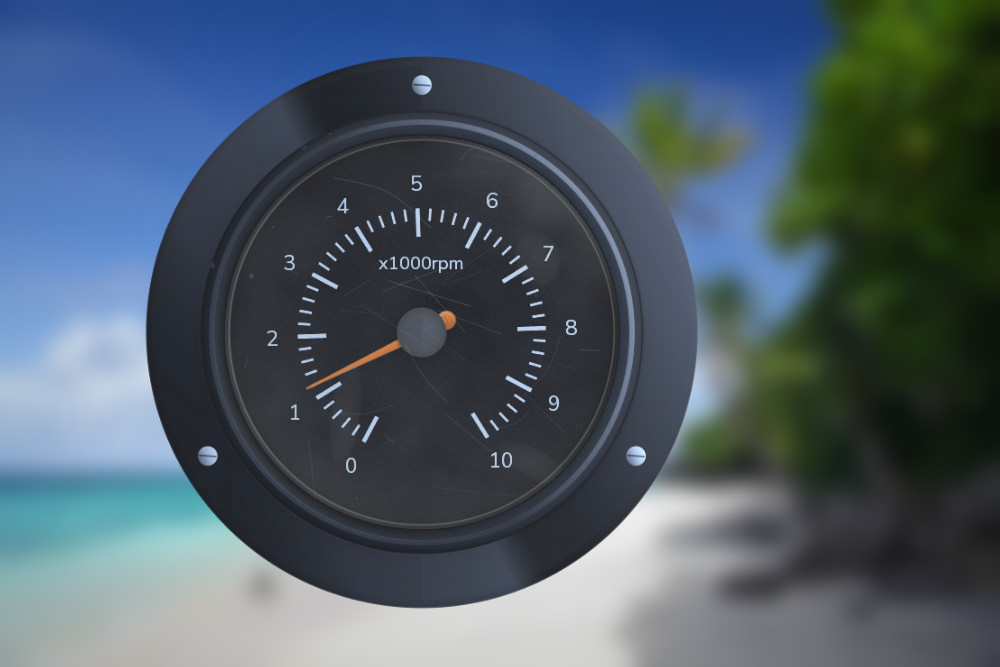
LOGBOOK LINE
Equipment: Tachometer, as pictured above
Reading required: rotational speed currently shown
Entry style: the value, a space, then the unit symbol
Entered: 1200 rpm
